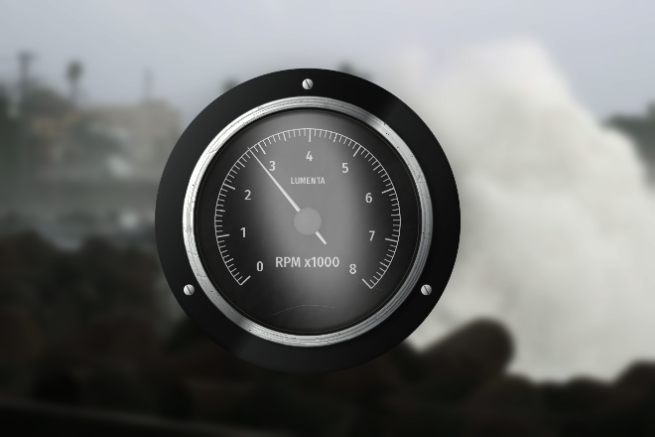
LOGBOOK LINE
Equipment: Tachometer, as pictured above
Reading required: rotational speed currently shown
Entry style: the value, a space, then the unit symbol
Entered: 2800 rpm
